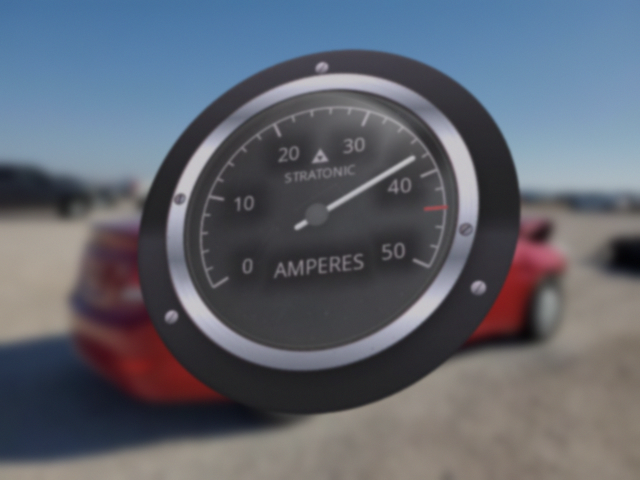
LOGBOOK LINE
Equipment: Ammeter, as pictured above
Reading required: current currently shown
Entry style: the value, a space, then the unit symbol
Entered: 38 A
